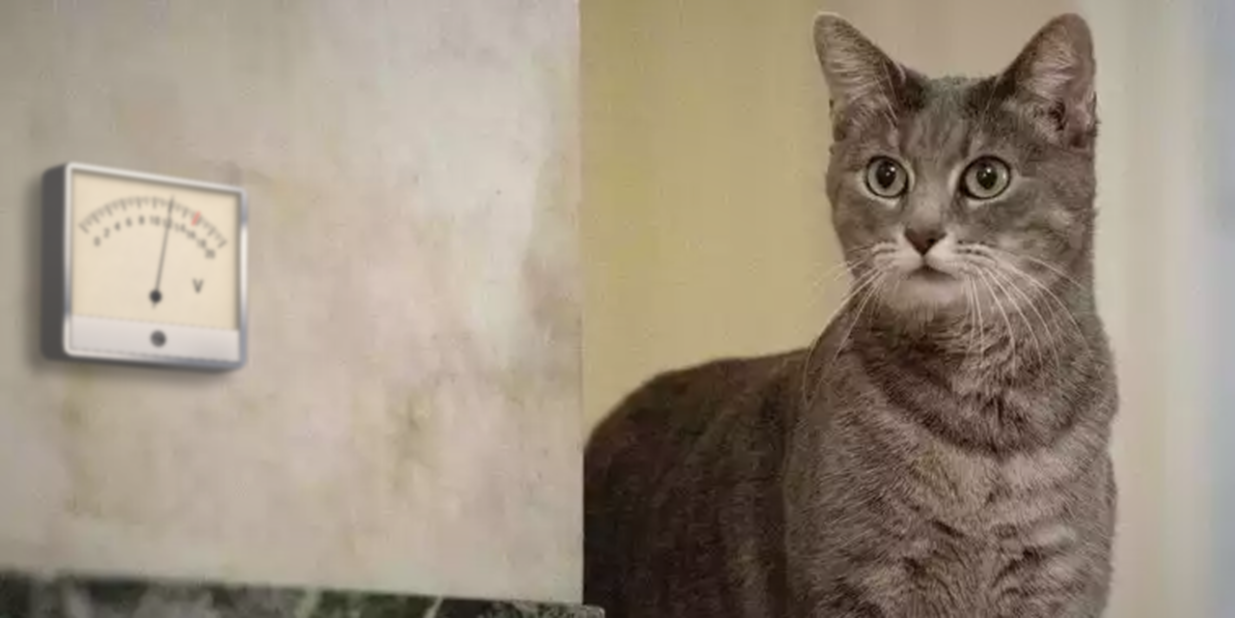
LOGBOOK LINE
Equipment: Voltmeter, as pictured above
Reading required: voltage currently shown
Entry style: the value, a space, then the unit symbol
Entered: 12 V
